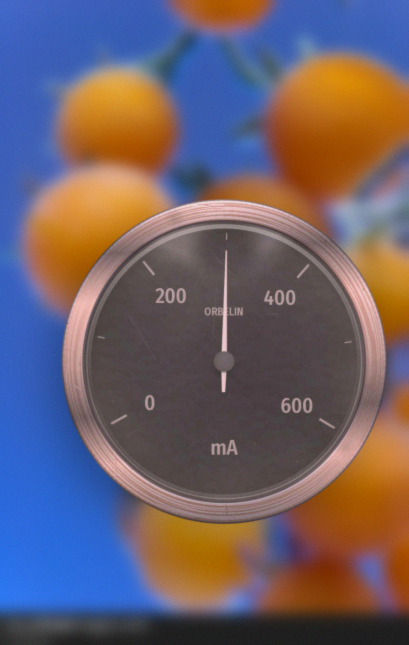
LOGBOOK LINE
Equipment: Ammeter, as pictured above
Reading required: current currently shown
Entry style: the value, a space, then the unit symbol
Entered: 300 mA
